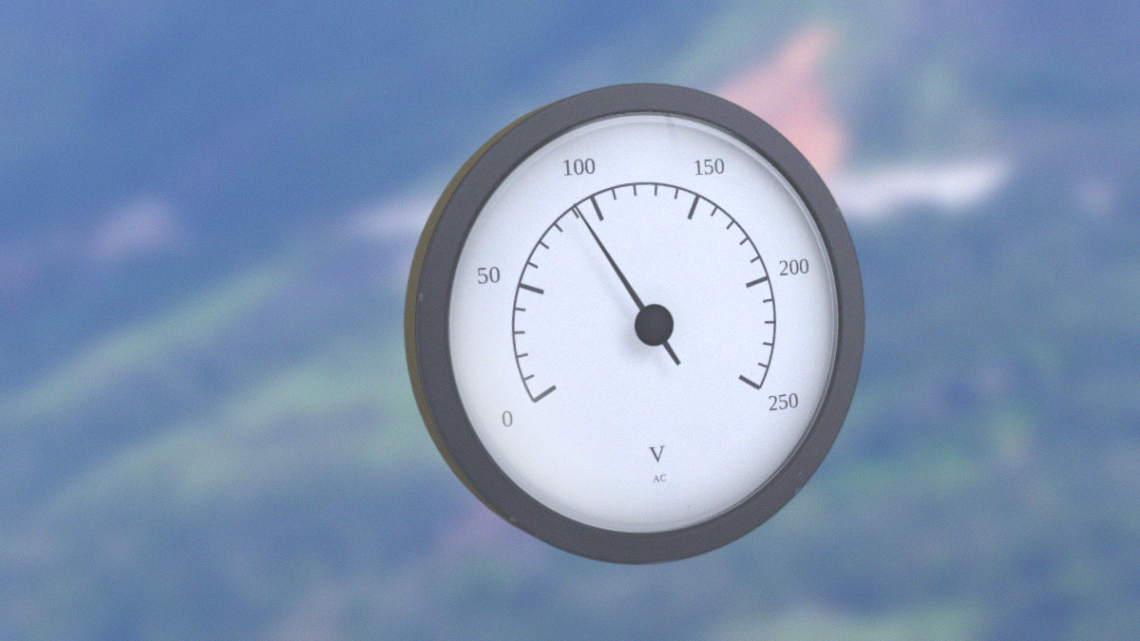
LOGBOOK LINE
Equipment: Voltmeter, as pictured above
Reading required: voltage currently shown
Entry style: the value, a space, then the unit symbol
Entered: 90 V
